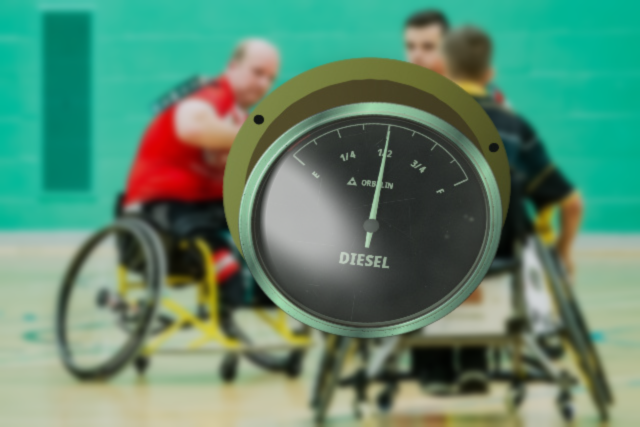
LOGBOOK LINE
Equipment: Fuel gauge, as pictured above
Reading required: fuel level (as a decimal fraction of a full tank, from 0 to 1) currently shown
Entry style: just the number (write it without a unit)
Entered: 0.5
